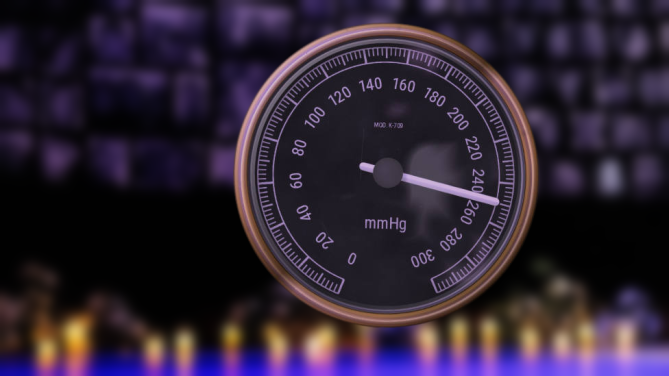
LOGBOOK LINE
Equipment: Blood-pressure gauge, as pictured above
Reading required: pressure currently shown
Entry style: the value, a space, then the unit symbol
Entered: 250 mmHg
